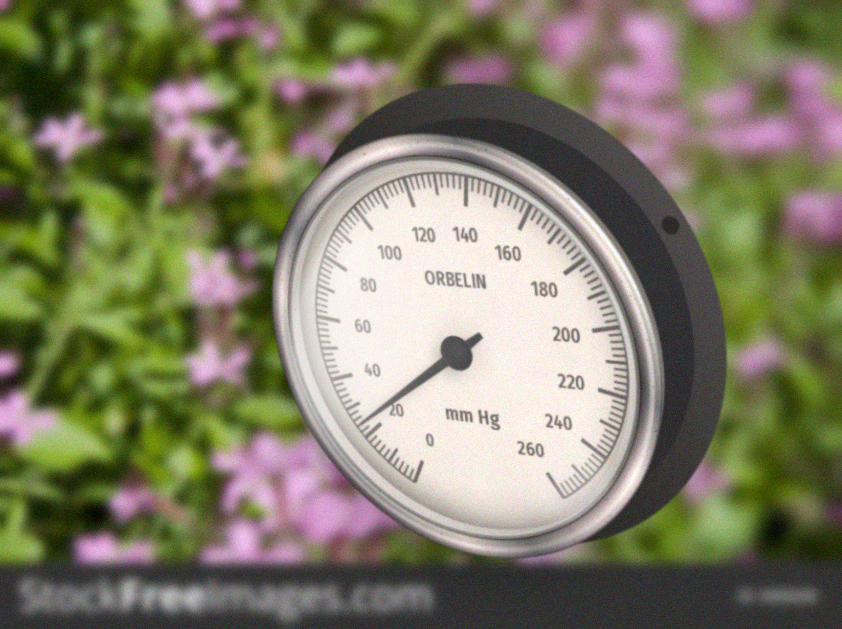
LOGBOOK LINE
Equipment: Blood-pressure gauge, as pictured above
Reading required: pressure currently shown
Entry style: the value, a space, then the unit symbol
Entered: 24 mmHg
